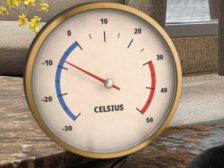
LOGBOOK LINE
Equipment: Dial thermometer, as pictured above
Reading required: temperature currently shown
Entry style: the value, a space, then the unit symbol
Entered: -7.5 °C
